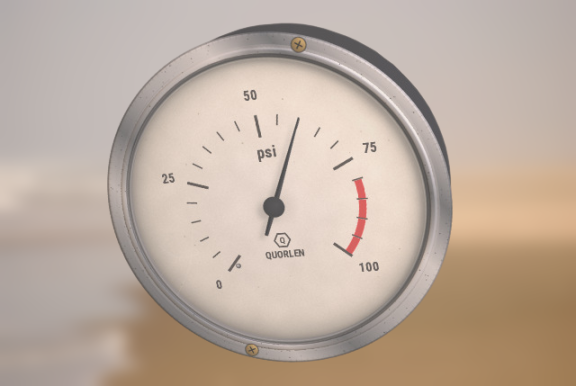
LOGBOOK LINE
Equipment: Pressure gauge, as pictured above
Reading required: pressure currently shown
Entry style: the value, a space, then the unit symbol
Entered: 60 psi
